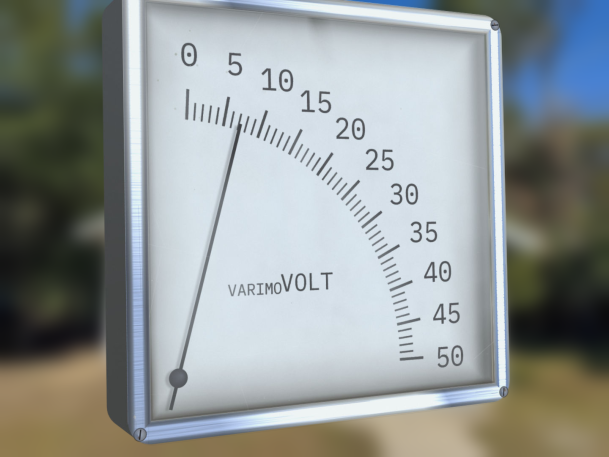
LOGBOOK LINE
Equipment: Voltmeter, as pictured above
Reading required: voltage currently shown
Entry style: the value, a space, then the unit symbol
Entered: 7 V
